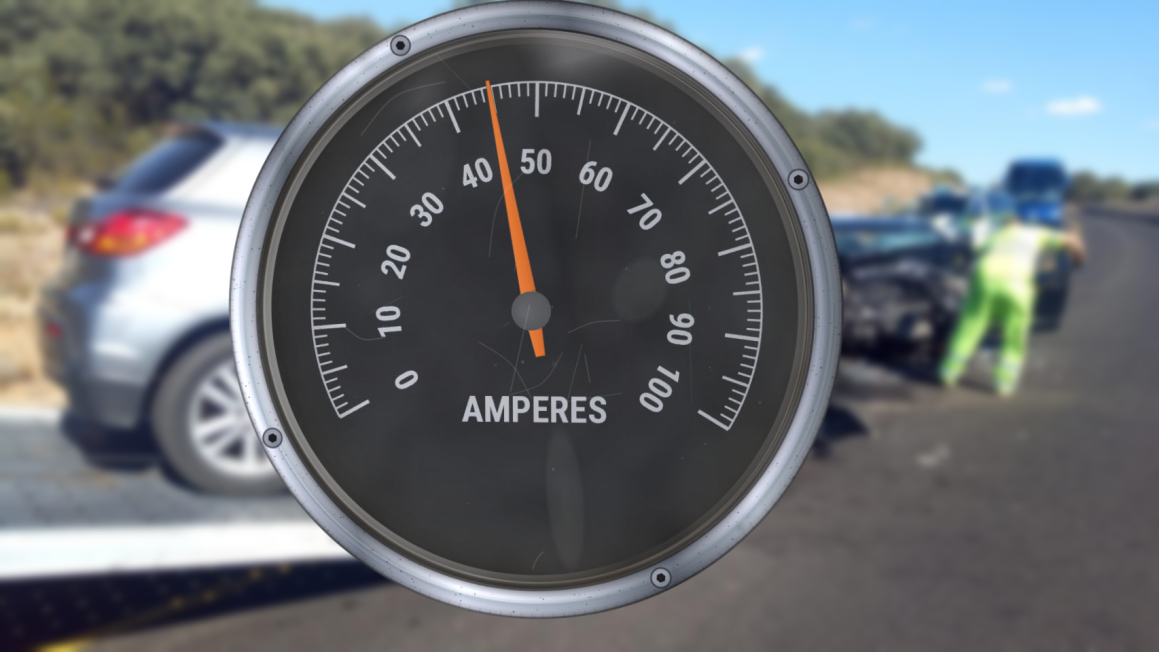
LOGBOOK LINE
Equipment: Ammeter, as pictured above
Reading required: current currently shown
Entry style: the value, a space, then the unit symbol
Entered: 45 A
